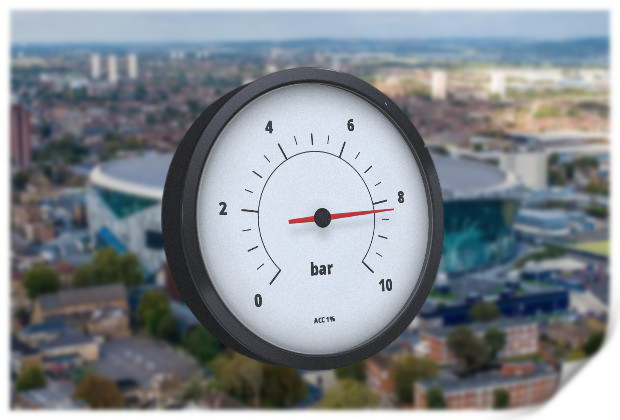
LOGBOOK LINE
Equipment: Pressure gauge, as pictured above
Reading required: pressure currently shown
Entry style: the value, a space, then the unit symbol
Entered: 8.25 bar
